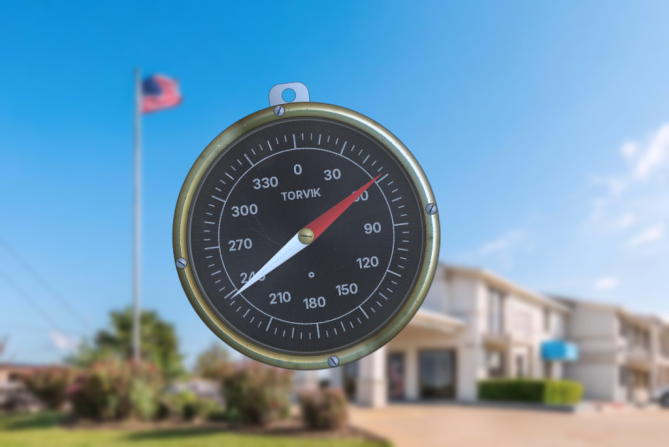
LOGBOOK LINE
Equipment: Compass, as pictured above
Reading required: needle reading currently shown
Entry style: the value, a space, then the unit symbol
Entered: 57.5 °
